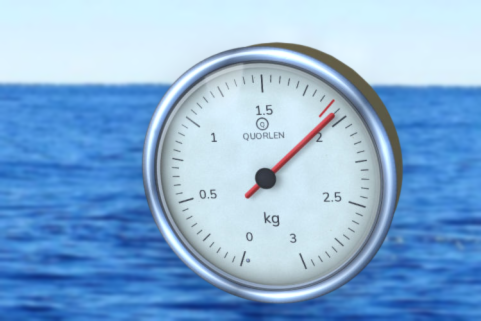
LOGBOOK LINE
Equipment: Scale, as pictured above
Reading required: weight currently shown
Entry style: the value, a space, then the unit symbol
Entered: 1.95 kg
